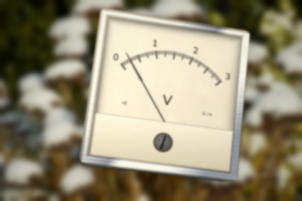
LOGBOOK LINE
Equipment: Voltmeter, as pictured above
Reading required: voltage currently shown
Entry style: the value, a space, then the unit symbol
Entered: 0.25 V
